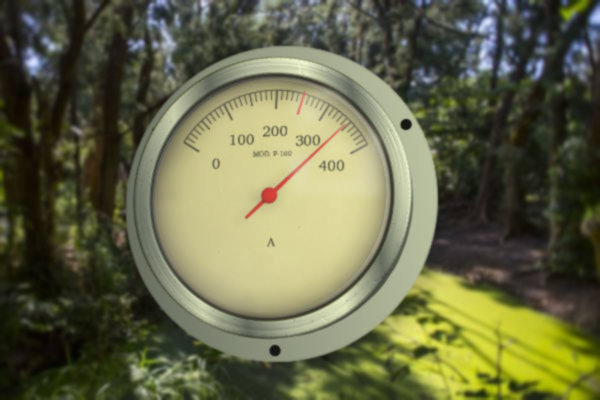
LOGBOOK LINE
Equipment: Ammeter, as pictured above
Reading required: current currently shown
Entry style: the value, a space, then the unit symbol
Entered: 350 A
